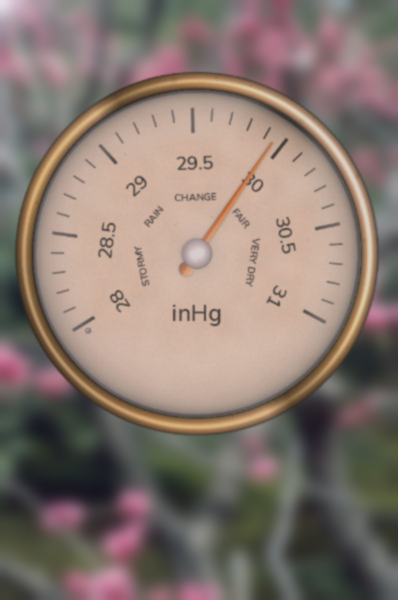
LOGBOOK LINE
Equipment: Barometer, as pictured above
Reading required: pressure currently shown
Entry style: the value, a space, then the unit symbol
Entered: 29.95 inHg
